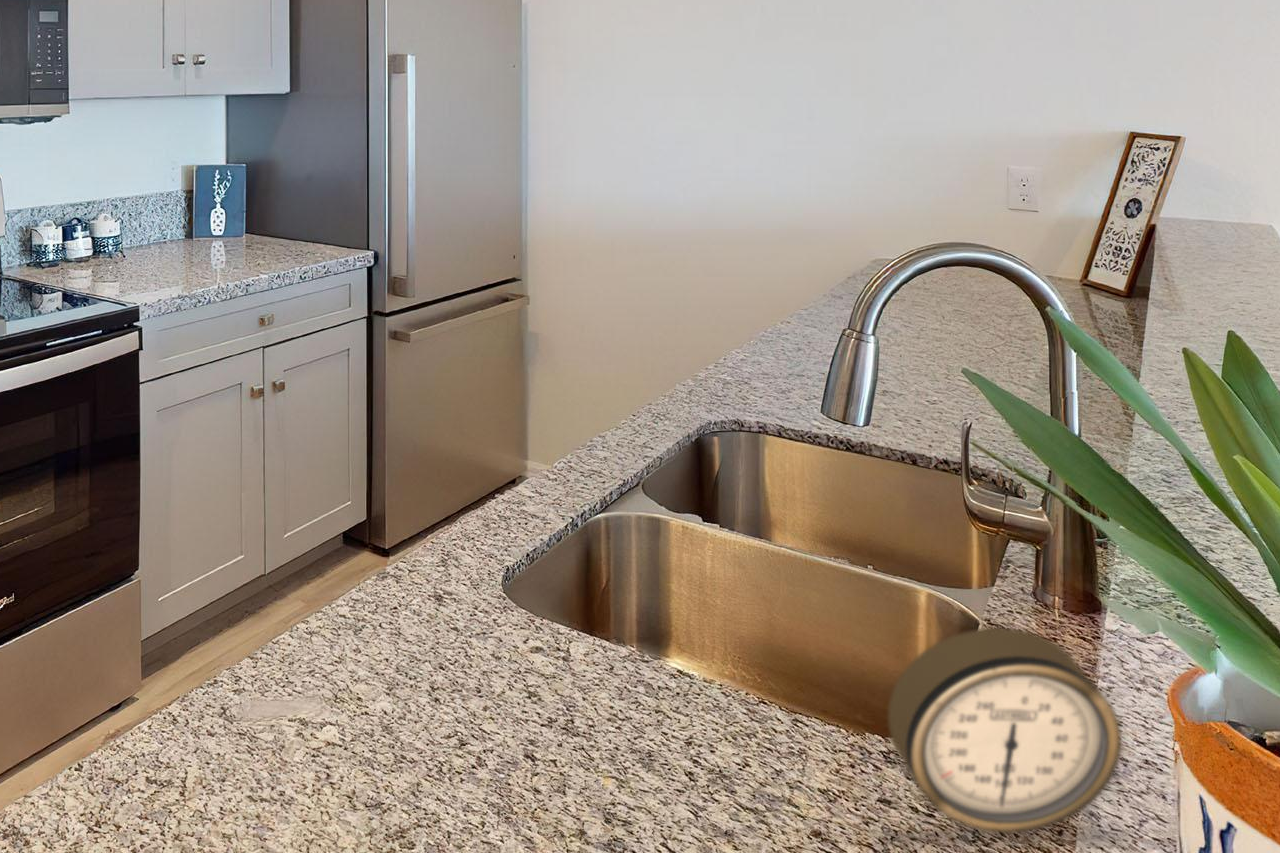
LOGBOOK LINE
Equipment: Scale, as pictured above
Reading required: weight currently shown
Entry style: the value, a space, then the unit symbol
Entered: 140 lb
